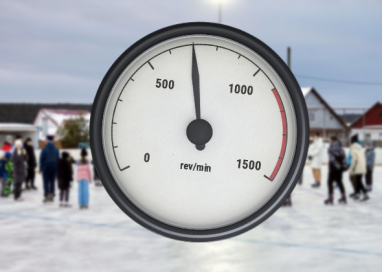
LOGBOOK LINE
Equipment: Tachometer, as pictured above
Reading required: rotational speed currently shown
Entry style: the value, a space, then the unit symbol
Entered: 700 rpm
